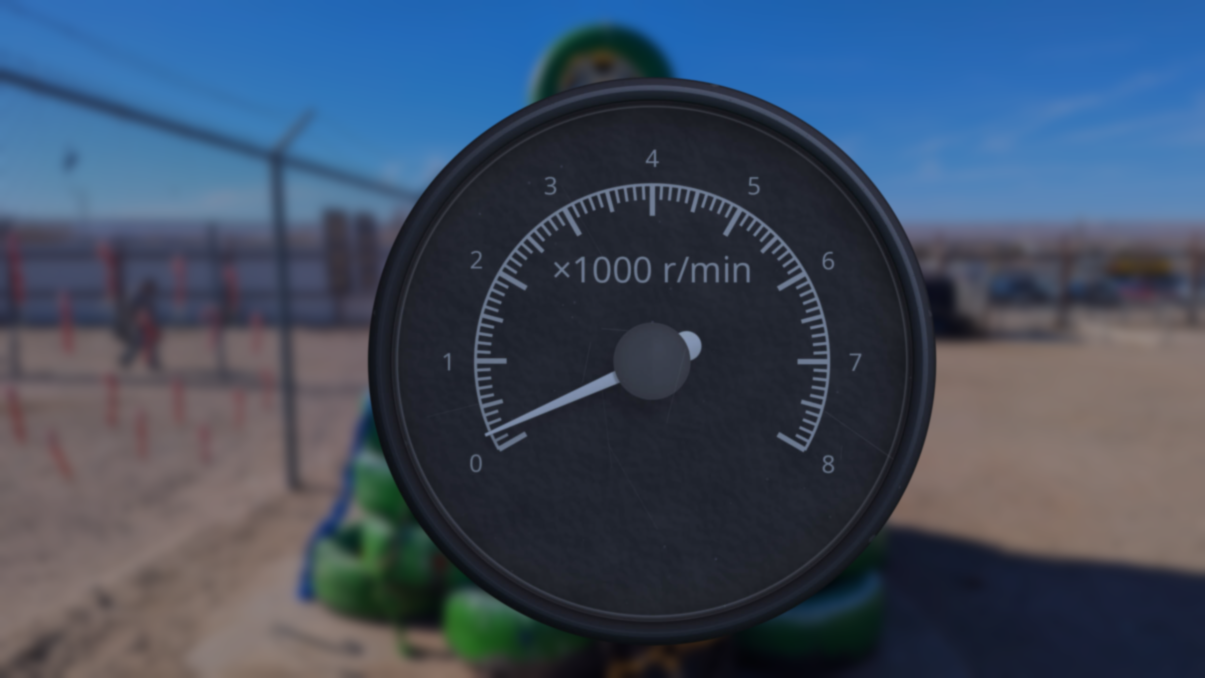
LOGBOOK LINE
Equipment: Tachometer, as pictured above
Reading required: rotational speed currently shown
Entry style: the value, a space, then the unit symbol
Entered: 200 rpm
